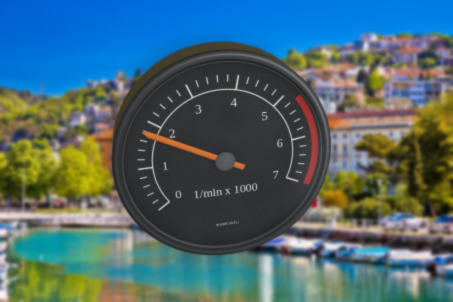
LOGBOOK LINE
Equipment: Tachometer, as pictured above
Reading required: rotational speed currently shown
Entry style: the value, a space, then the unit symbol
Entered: 1800 rpm
